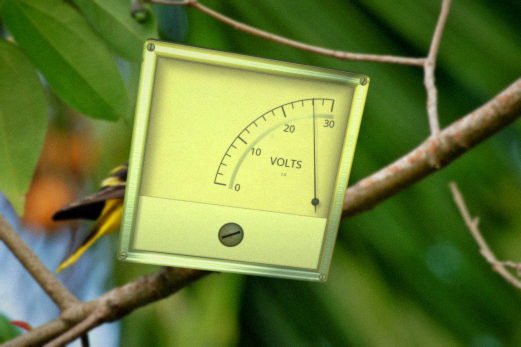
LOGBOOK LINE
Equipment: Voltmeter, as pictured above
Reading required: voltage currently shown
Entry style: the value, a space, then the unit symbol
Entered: 26 V
